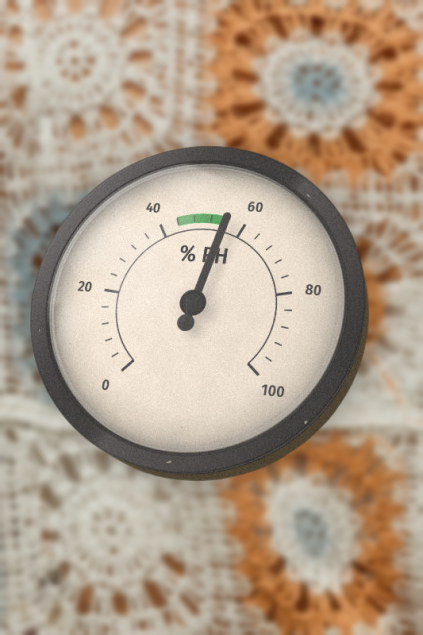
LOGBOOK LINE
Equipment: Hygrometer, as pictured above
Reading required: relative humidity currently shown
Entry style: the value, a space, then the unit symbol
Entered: 56 %
